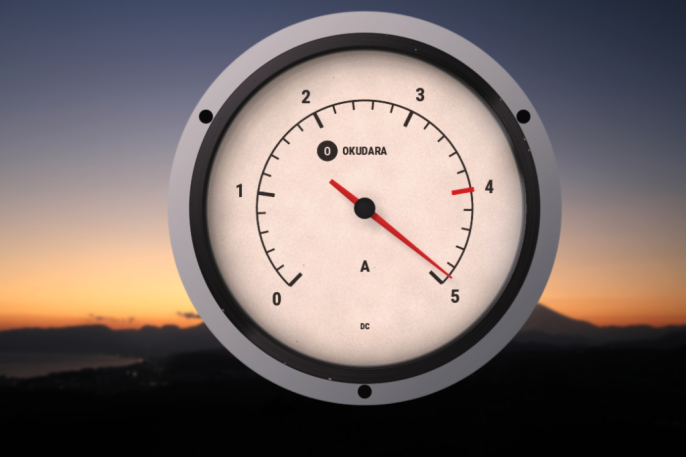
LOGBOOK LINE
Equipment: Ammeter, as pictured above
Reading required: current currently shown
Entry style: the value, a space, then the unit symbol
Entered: 4.9 A
